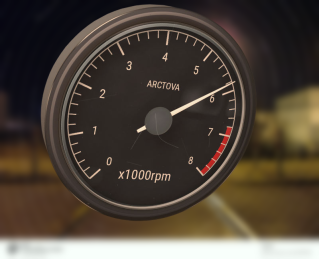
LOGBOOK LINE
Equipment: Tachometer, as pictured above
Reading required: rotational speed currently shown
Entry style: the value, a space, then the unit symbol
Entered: 5800 rpm
